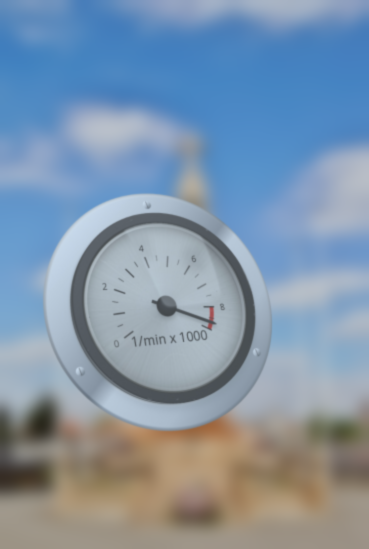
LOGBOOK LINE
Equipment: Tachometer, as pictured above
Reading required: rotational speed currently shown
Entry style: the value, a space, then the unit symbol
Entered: 8750 rpm
